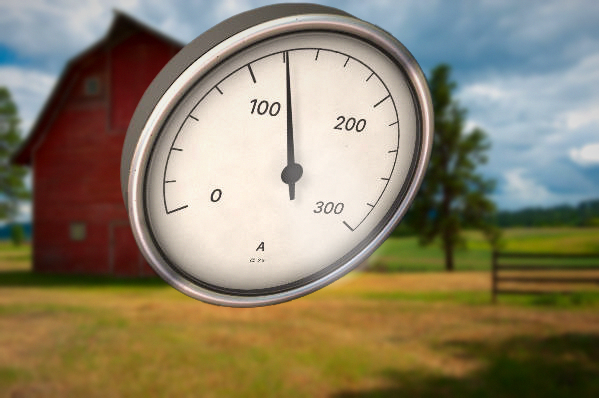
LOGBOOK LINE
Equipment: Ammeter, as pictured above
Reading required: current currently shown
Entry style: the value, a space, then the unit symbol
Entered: 120 A
